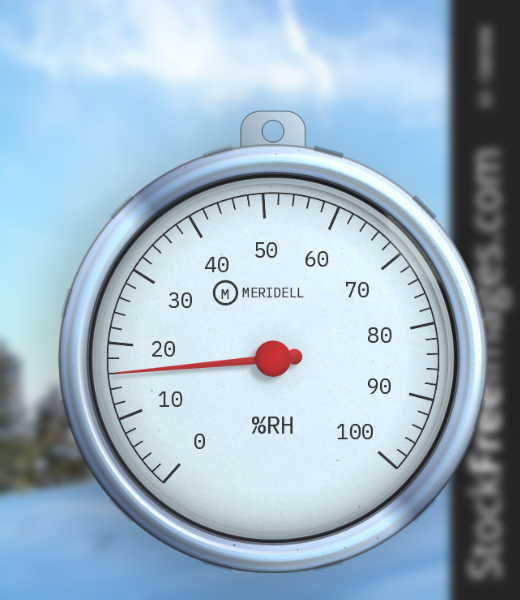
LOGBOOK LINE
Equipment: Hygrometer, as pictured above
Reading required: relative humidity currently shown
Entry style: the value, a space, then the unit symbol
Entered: 16 %
